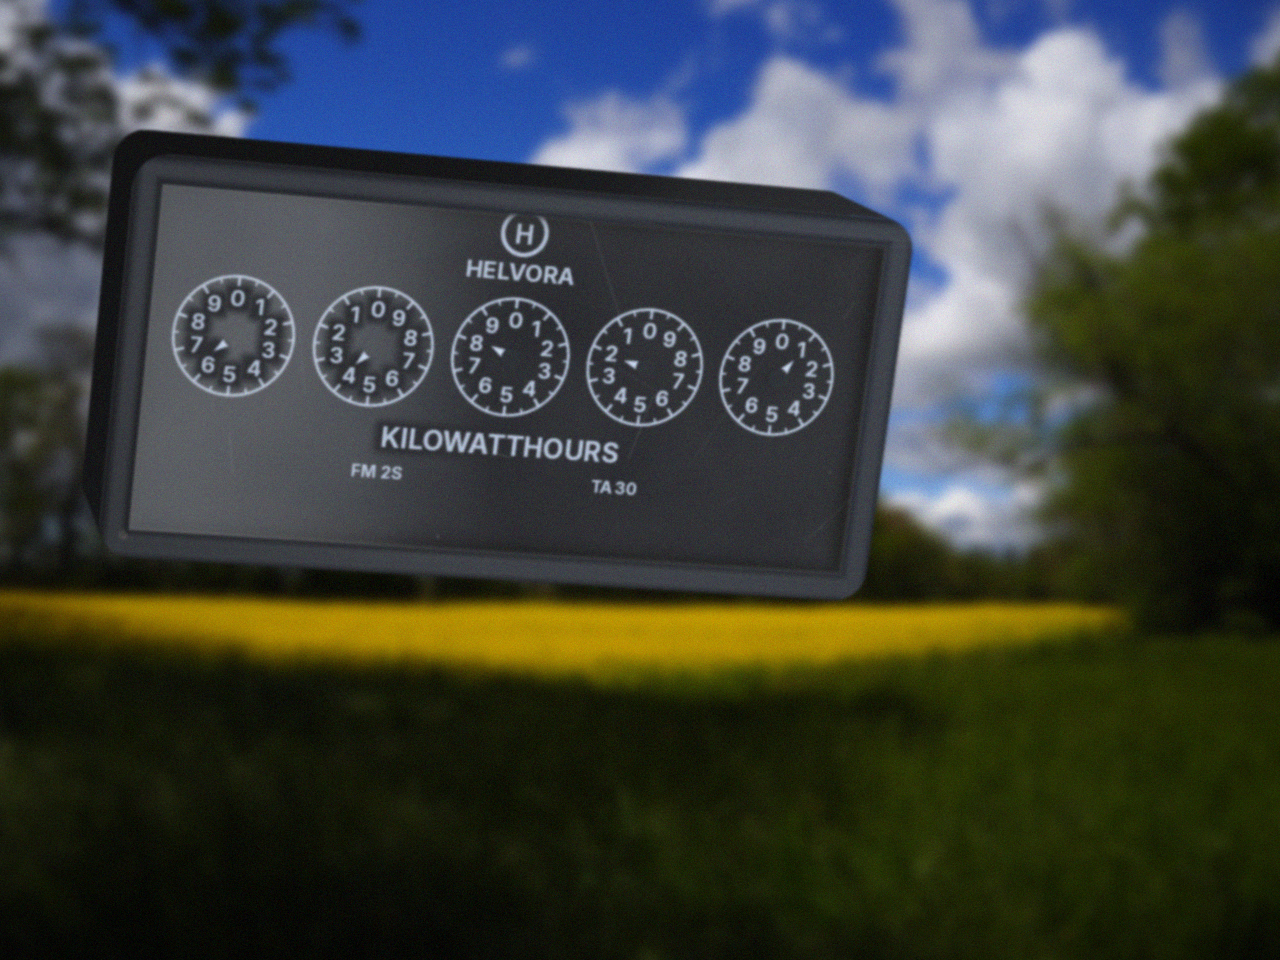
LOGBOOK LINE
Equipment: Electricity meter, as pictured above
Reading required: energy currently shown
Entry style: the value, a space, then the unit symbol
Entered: 63821 kWh
